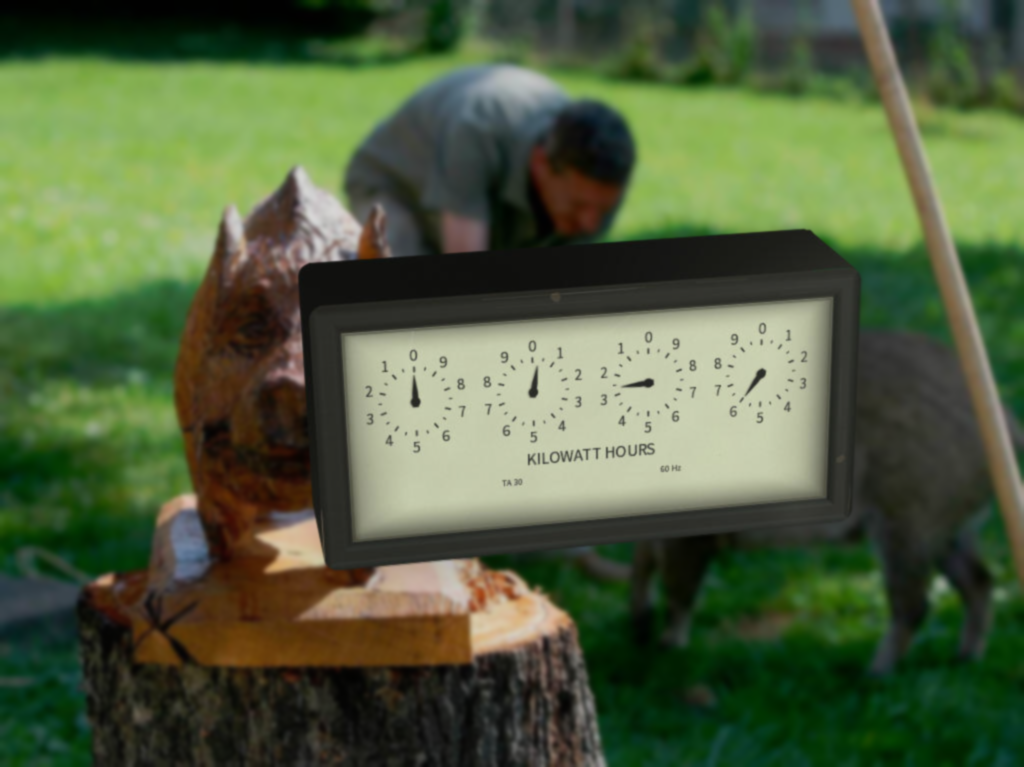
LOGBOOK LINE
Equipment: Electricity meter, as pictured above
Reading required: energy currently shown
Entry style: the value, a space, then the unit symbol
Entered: 26 kWh
